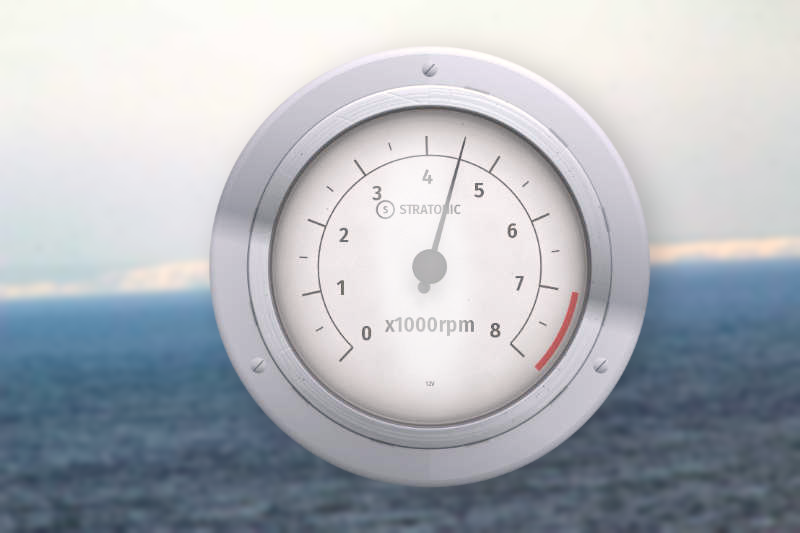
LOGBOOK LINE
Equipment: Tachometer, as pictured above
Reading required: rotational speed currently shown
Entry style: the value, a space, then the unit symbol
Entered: 4500 rpm
